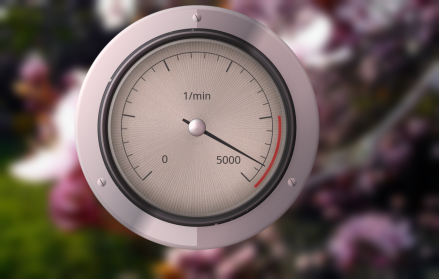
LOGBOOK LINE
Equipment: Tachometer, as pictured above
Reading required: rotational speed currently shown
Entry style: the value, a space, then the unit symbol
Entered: 4700 rpm
